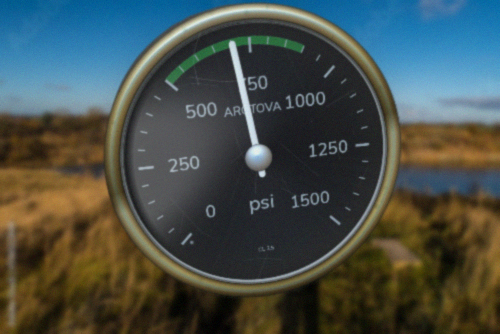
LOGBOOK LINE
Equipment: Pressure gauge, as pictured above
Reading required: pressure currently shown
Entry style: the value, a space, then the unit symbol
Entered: 700 psi
